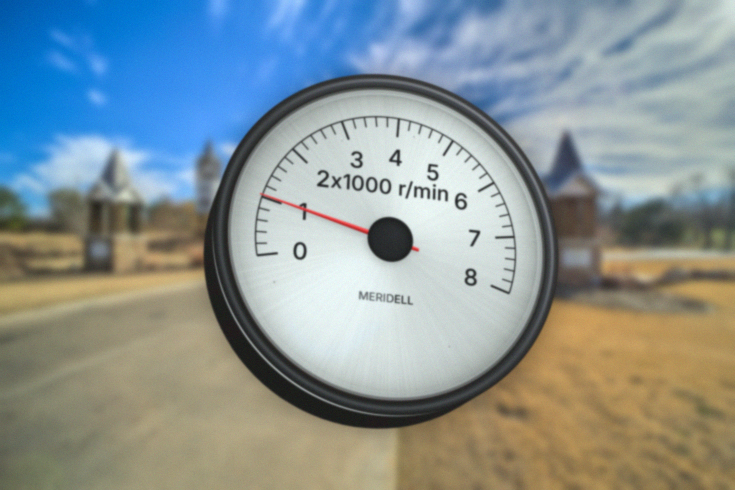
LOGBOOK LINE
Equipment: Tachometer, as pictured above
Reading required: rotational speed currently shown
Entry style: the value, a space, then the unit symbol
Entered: 1000 rpm
